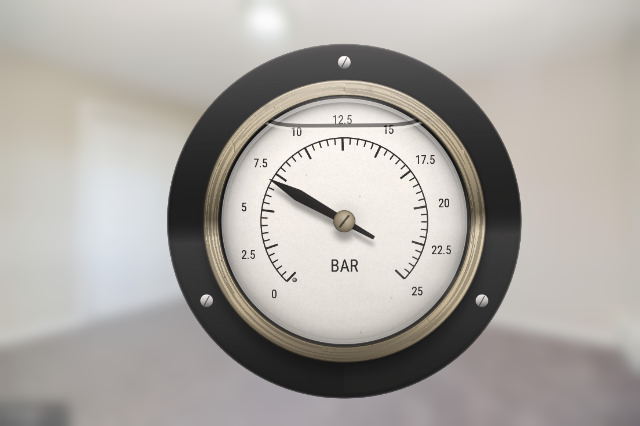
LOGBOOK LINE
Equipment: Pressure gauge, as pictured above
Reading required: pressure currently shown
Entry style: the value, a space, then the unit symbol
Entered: 7 bar
